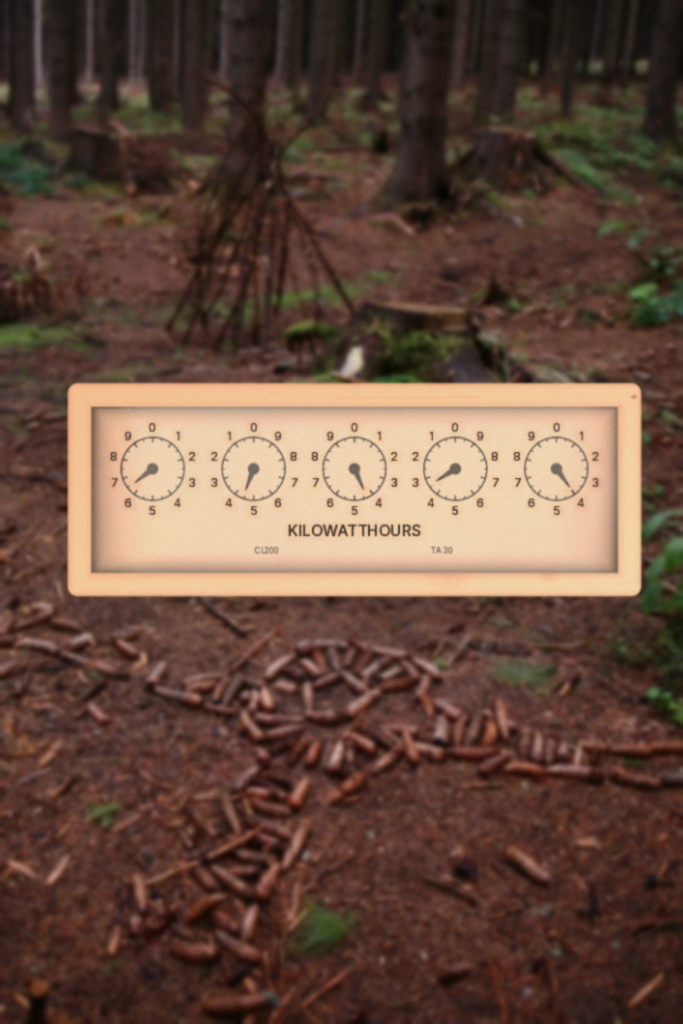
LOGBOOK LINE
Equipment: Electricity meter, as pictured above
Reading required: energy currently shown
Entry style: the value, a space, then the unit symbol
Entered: 64434 kWh
